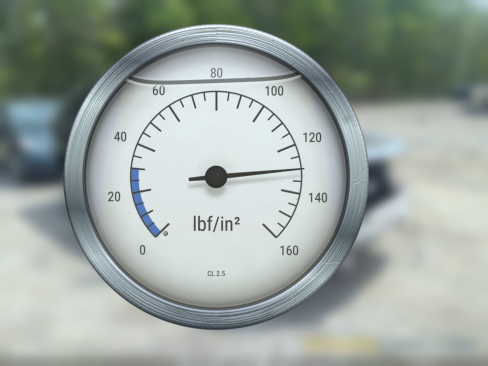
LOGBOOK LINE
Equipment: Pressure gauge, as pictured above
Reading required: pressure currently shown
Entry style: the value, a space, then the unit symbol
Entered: 130 psi
